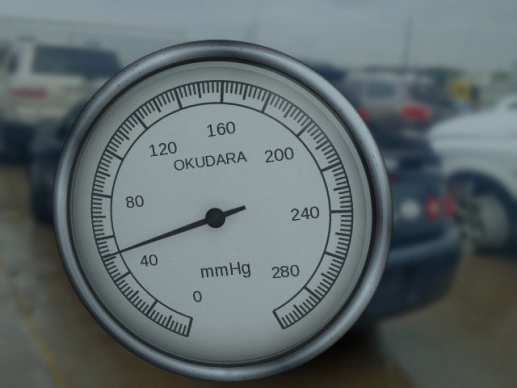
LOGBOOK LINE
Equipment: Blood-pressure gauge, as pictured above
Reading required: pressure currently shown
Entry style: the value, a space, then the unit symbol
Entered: 52 mmHg
